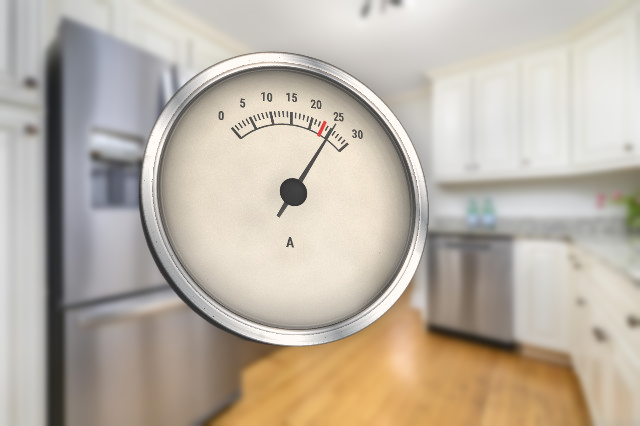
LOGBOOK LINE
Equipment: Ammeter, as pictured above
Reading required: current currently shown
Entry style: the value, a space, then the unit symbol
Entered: 25 A
